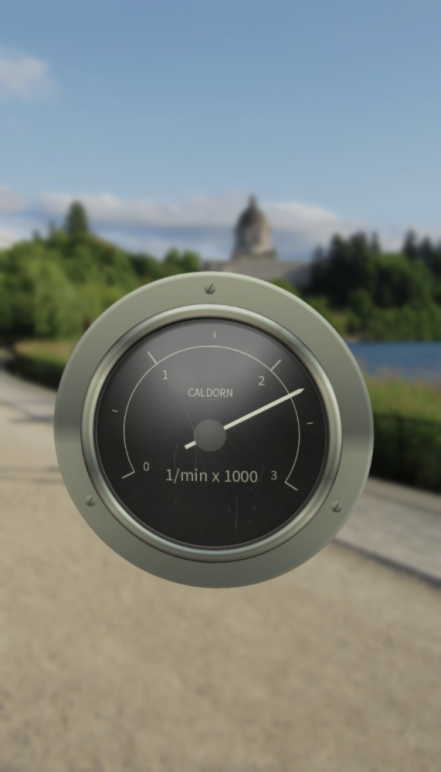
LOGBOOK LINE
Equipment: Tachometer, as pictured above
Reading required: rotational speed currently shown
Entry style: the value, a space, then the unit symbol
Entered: 2250 rpm
